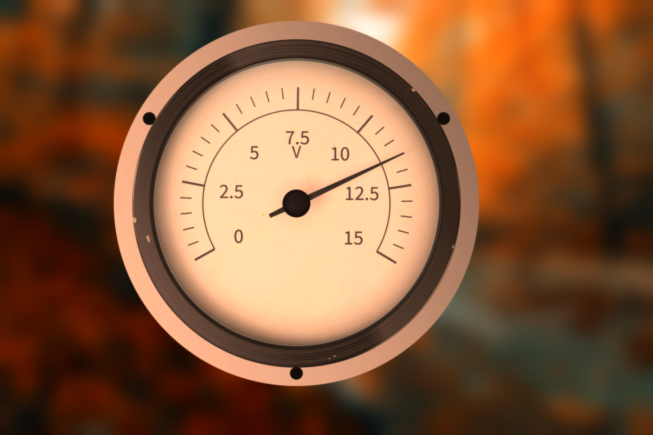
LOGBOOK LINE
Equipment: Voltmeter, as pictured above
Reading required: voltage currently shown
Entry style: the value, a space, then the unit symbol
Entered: 11.5 V
